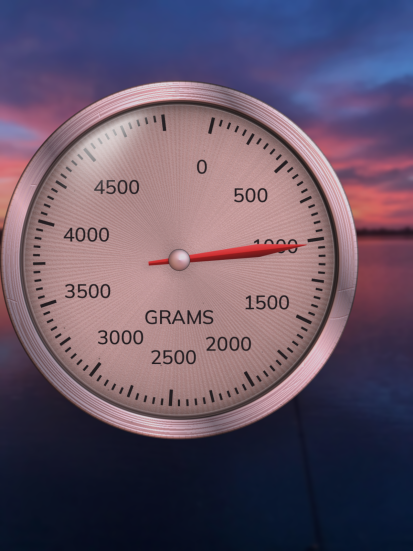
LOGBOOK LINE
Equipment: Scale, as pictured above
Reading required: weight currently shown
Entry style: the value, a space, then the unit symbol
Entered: 1025 g
